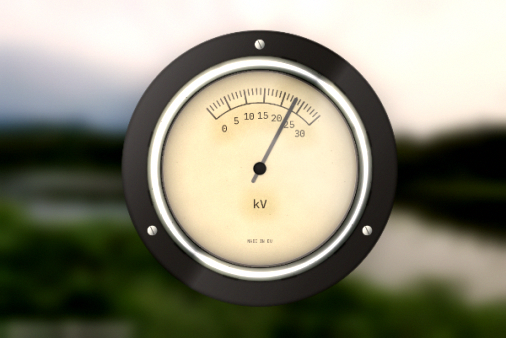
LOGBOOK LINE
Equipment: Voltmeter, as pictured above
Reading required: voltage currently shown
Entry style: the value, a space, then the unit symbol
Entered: 23 kV
